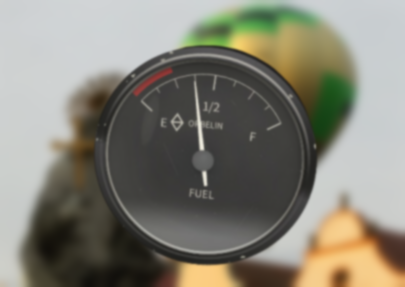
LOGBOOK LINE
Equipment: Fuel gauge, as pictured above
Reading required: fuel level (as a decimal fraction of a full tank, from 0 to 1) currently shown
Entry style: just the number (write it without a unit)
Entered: 0.375
